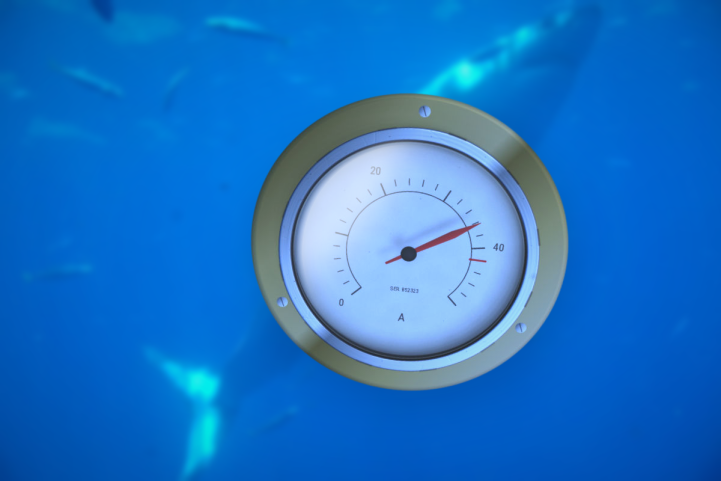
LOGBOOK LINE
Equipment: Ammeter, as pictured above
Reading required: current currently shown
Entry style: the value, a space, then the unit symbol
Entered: 36 A
